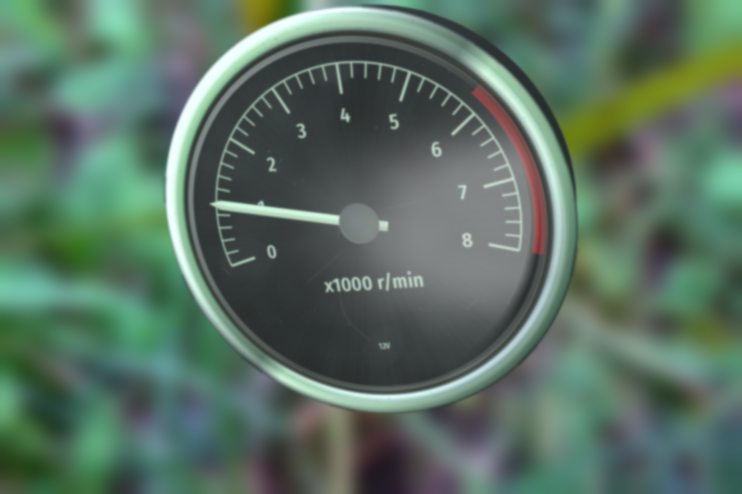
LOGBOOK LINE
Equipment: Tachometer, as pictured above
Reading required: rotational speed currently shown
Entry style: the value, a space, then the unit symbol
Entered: 1000 rpm
